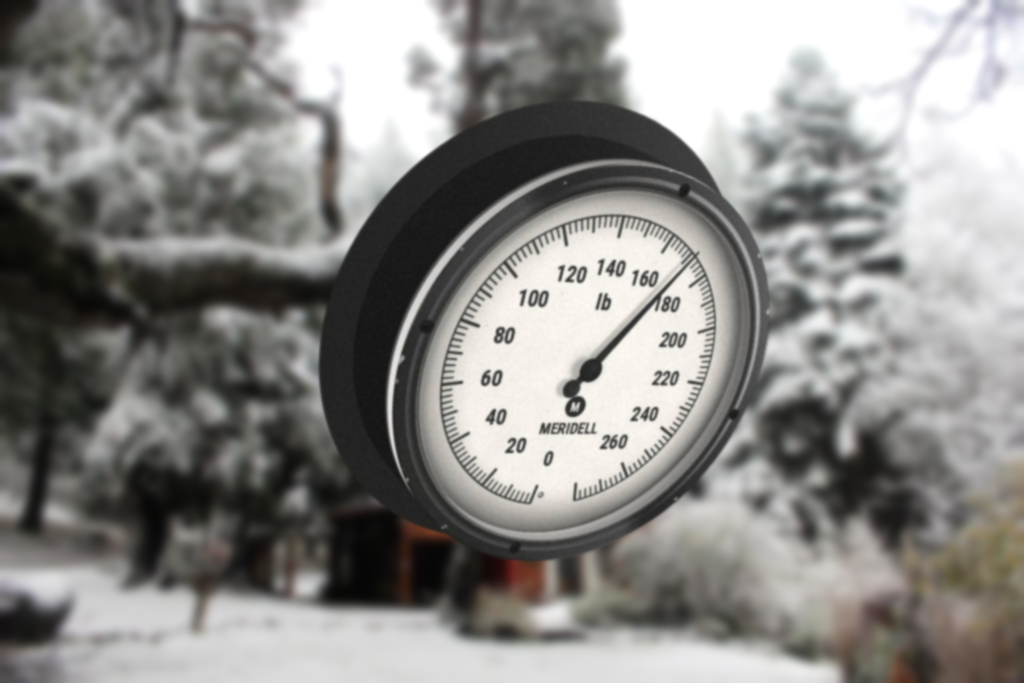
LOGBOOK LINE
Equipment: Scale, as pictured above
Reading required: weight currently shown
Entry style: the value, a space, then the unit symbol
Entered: 170 lb
